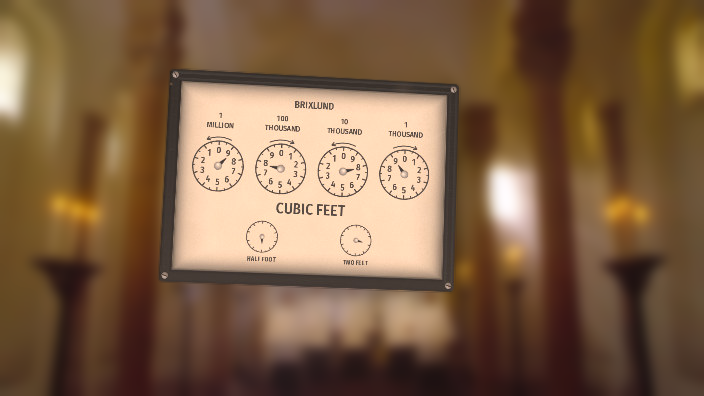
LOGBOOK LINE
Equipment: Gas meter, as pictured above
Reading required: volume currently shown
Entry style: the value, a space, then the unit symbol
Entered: 877900 ft³
